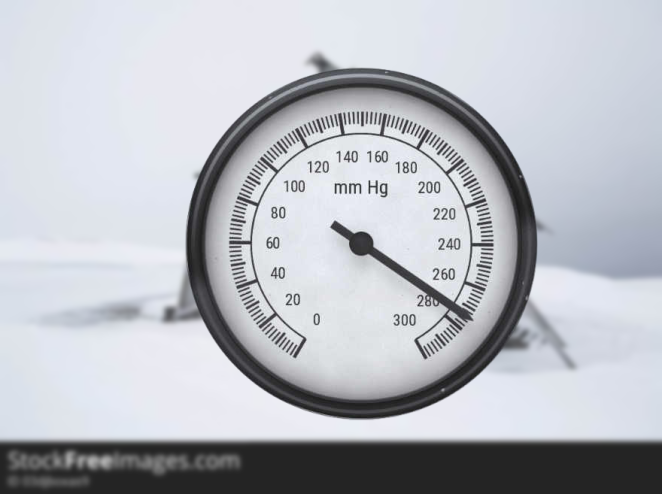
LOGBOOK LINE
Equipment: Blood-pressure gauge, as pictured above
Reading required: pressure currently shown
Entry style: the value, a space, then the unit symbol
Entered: 274 mmHg
